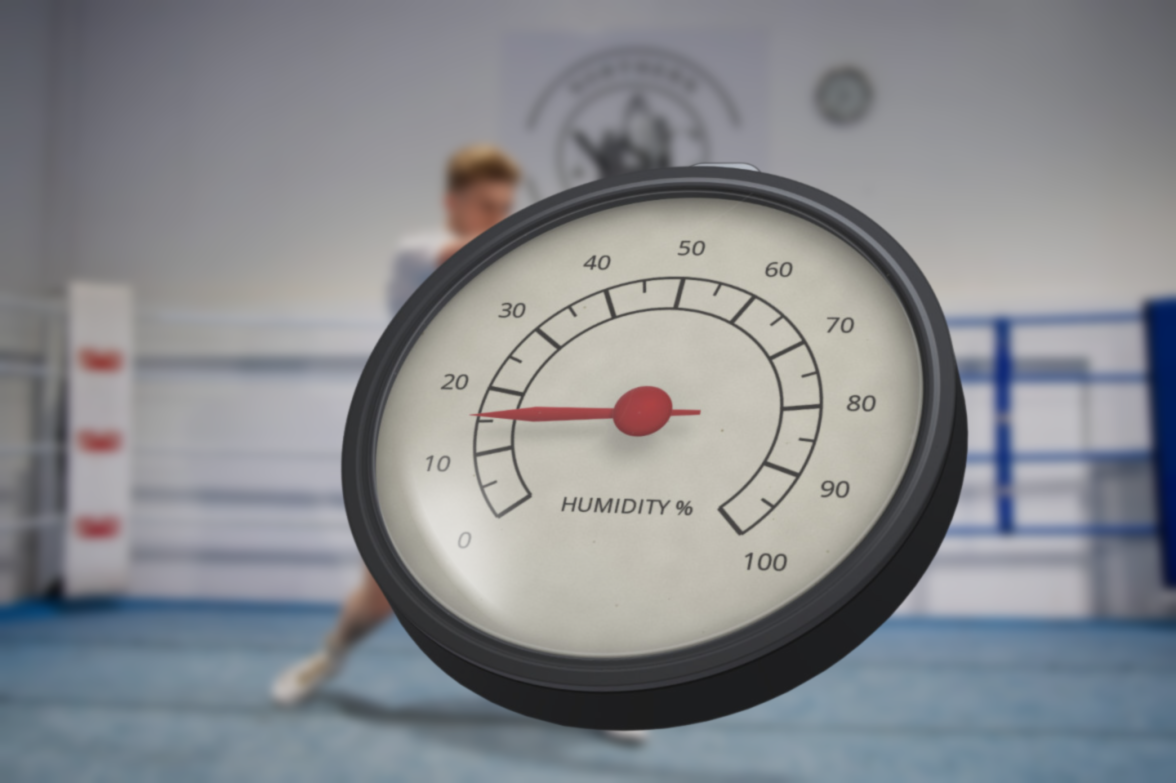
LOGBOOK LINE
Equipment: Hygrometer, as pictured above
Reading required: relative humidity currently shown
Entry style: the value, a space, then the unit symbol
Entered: 15 %
